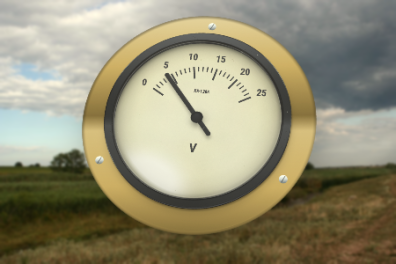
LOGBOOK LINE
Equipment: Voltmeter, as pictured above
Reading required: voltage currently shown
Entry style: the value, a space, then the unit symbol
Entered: 4 V
